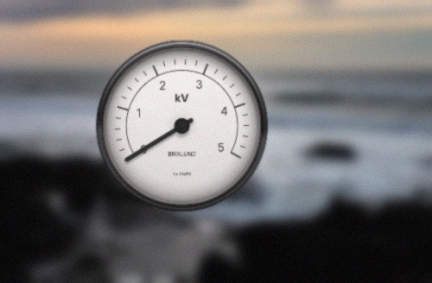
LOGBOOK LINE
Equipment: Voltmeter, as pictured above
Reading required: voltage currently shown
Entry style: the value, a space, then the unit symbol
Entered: 0 kV
